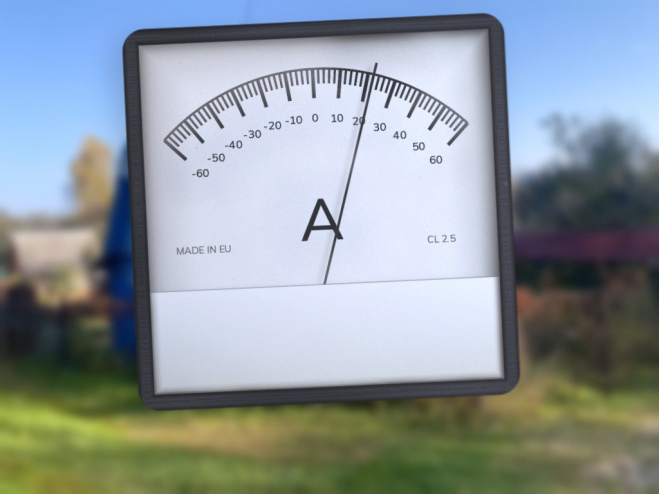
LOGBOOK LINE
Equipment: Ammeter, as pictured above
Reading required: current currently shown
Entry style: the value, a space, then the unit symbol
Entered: 22 A
